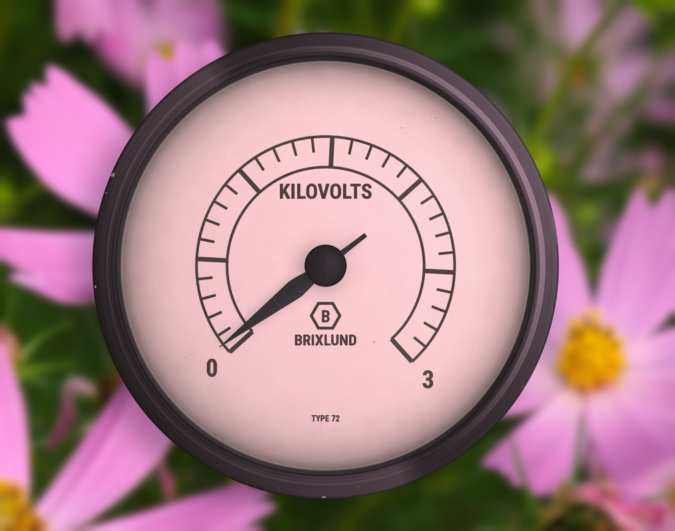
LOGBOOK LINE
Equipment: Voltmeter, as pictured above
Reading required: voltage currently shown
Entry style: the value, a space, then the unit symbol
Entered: 0.05 kV
